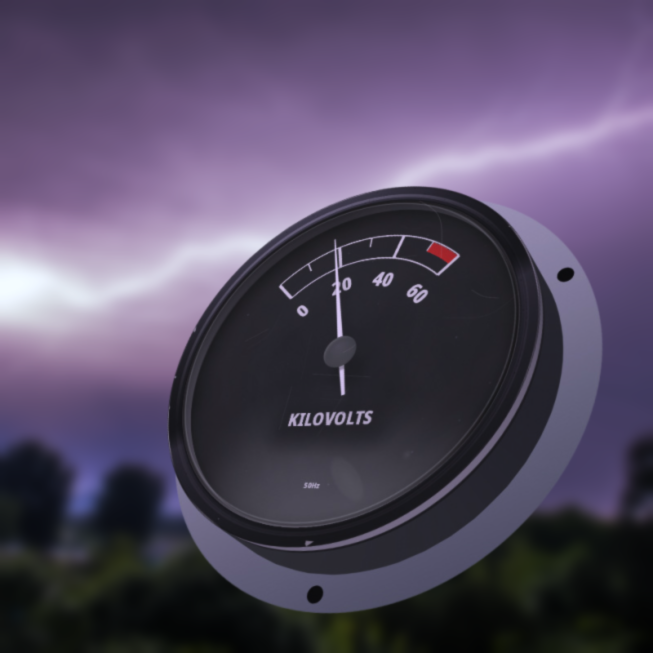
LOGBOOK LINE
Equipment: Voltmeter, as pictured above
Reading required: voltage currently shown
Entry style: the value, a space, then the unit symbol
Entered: 20 kV
